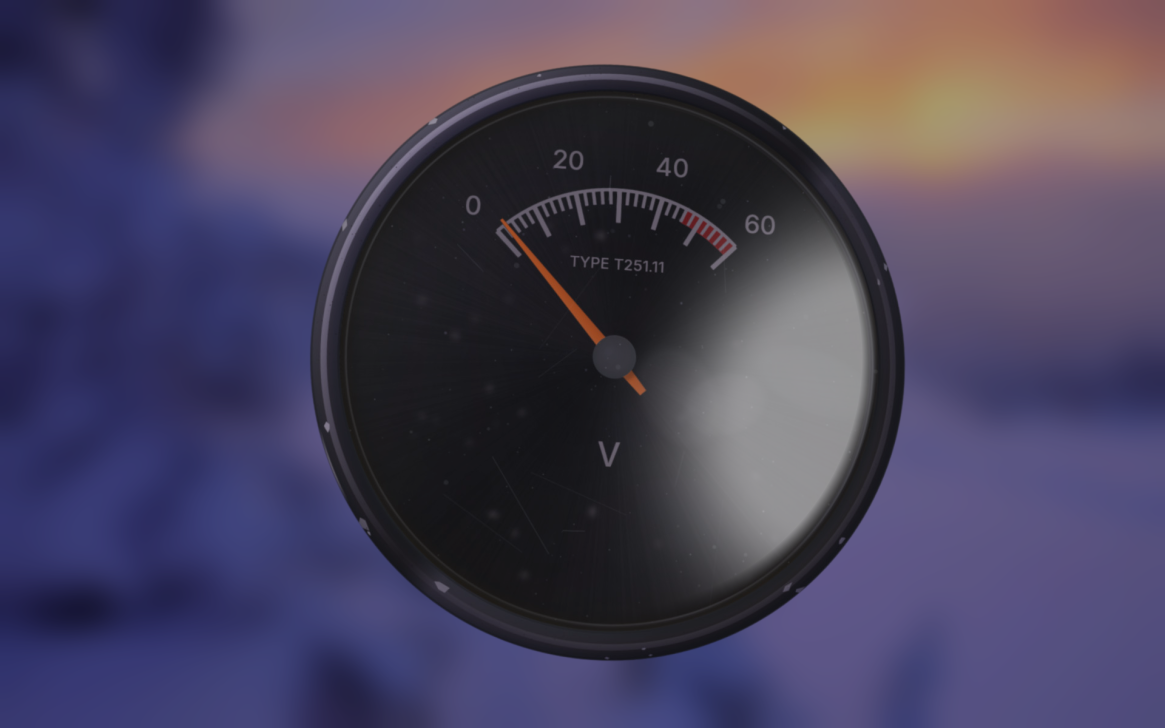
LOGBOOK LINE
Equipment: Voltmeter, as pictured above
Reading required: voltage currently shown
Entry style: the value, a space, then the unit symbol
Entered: 2 V
